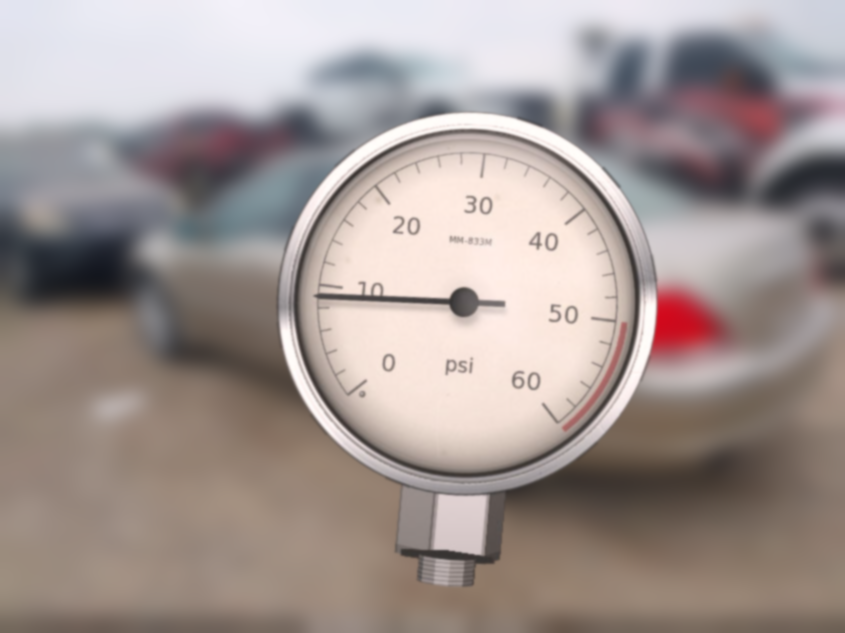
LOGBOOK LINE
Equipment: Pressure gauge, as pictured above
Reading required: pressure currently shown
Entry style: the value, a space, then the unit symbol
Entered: 9 psi
